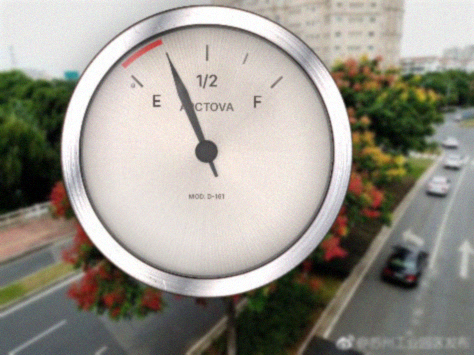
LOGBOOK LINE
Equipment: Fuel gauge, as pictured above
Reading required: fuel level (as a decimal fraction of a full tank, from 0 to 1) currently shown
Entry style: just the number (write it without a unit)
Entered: 0.25
